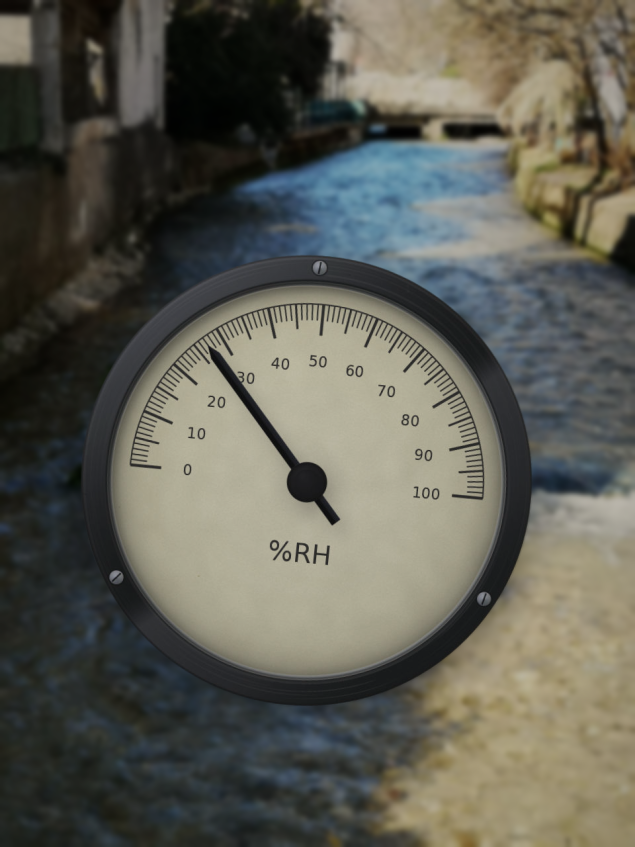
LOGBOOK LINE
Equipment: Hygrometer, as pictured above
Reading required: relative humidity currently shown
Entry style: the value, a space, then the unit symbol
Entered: 27 %
